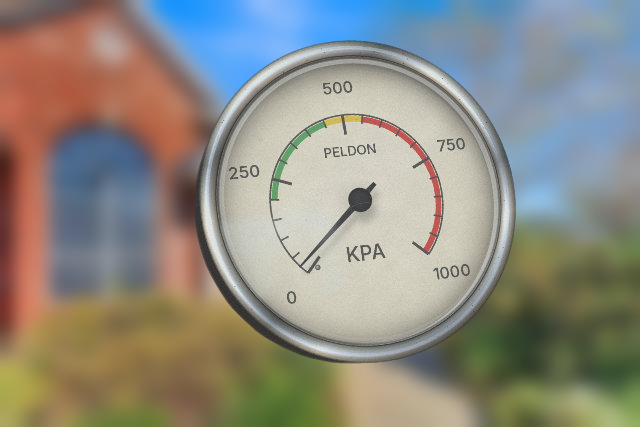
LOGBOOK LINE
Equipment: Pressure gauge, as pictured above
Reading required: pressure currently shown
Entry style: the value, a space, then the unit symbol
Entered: 25 kPa
